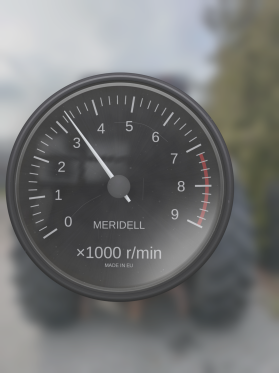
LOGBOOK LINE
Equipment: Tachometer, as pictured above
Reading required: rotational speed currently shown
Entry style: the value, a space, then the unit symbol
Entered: 3300 rpm
